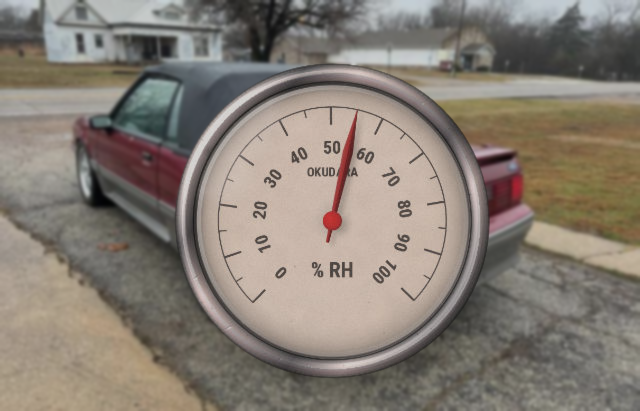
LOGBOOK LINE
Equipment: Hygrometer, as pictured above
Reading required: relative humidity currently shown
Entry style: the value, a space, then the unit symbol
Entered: 55 %
